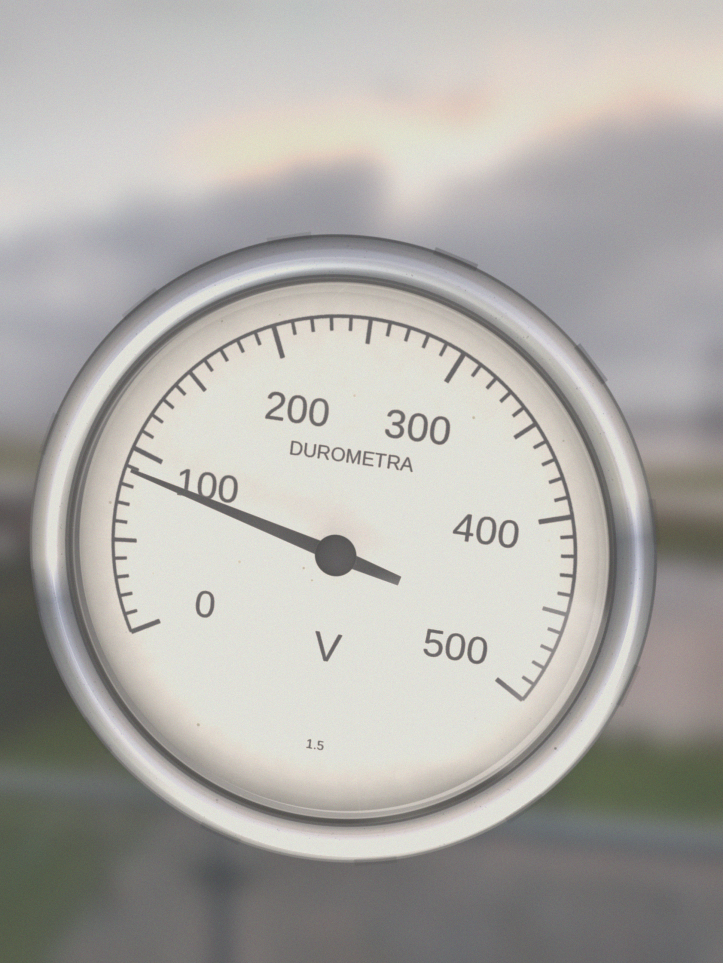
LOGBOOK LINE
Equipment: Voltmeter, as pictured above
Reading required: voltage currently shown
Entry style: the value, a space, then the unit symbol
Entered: 90 V
